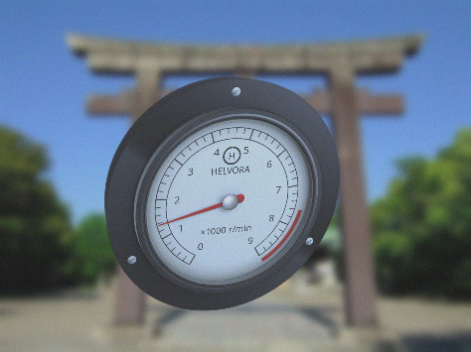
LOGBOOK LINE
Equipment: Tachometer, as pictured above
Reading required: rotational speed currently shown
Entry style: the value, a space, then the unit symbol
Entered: 1400 rpm
